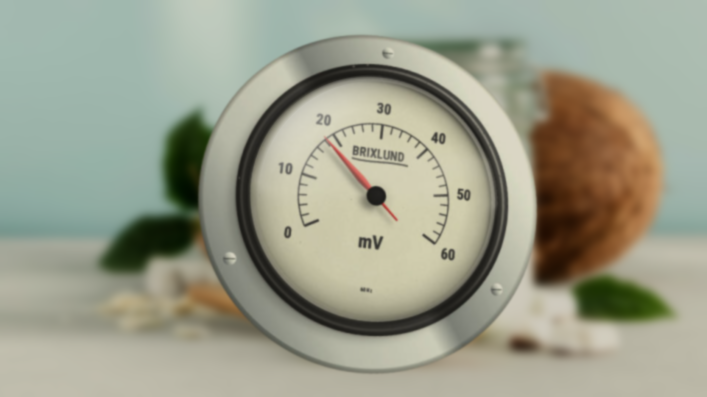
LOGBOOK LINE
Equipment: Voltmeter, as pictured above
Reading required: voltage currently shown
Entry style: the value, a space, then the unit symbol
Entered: 18 mV
